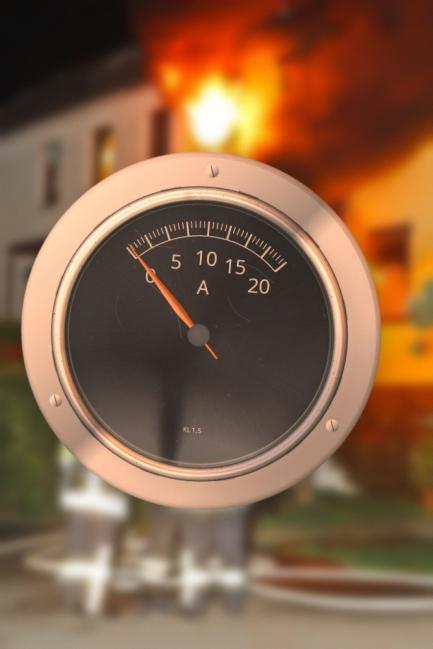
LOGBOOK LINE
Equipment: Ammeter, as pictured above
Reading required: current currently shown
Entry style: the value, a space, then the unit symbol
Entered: 0.5 A
